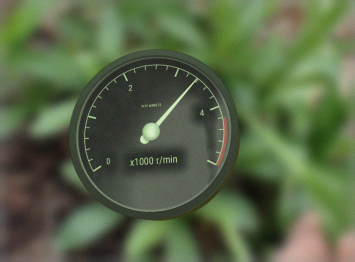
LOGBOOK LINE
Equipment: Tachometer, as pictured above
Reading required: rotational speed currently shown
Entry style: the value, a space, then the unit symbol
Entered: 3400 rpm
